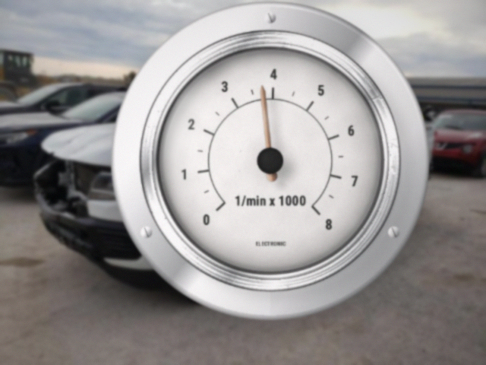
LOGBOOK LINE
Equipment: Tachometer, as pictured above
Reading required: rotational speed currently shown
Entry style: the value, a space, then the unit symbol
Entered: 3750 rpm
